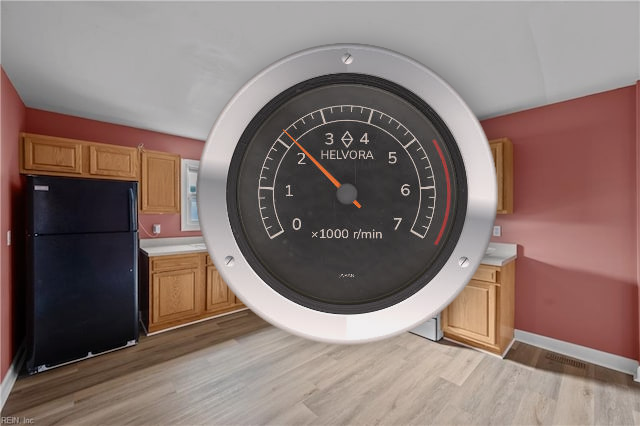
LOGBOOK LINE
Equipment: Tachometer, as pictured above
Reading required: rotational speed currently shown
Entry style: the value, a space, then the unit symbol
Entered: 2200 rpm
